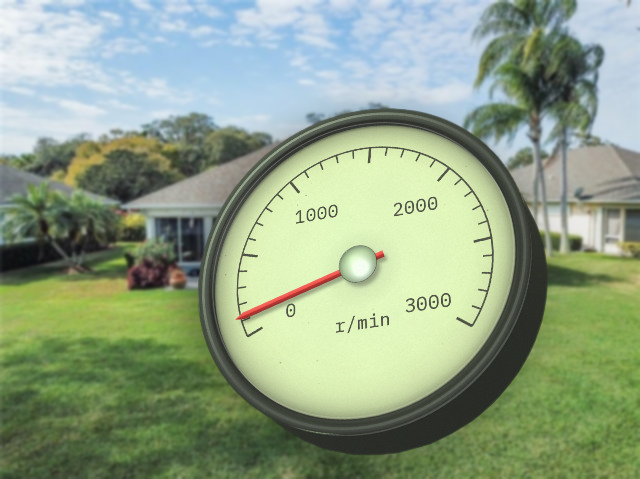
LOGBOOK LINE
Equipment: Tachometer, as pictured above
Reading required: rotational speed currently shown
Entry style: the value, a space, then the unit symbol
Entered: 100 rpm
